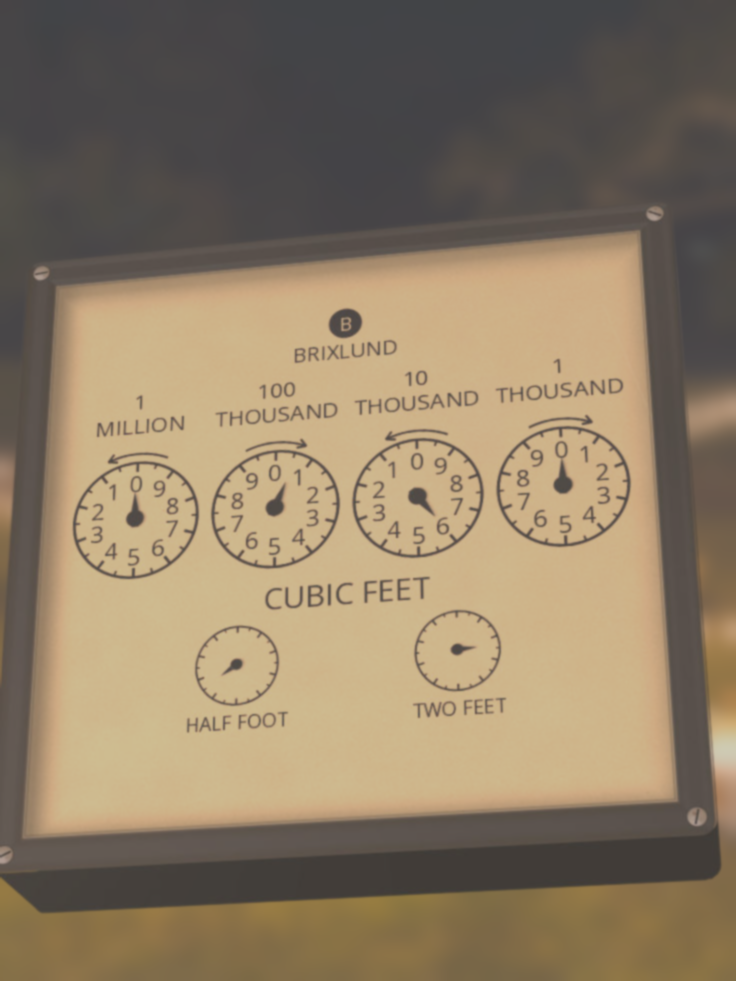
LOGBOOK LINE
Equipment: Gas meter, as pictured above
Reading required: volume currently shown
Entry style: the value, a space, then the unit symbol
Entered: 6000 ft³
